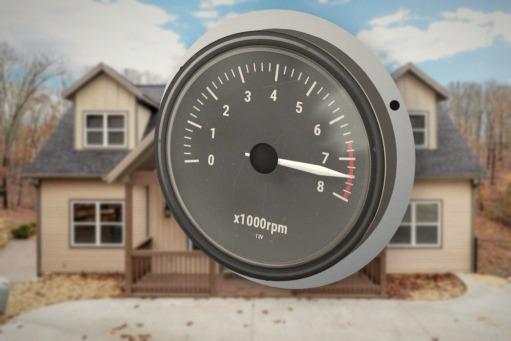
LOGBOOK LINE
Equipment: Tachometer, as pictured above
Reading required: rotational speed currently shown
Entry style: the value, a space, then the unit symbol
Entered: 7400 rpm
